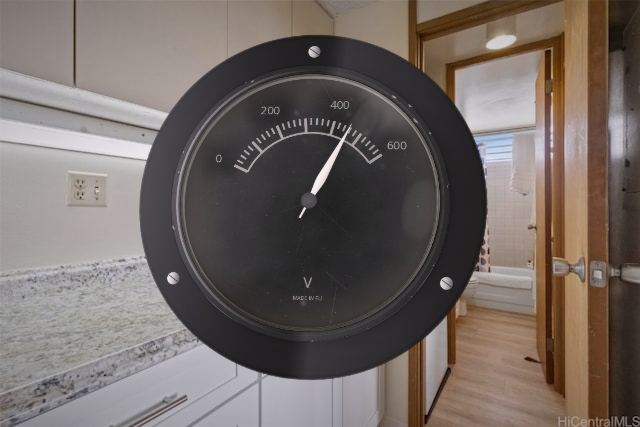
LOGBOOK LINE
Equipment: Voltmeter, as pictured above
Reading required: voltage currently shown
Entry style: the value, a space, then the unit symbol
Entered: 460 V
